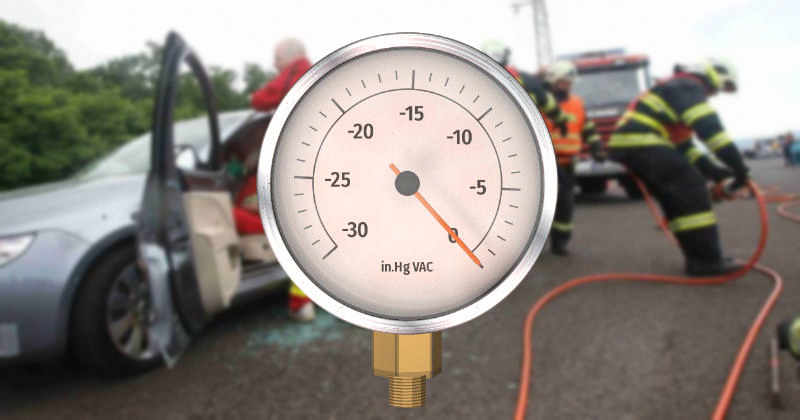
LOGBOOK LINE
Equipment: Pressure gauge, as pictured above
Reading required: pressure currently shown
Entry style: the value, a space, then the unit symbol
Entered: 0 inHg
